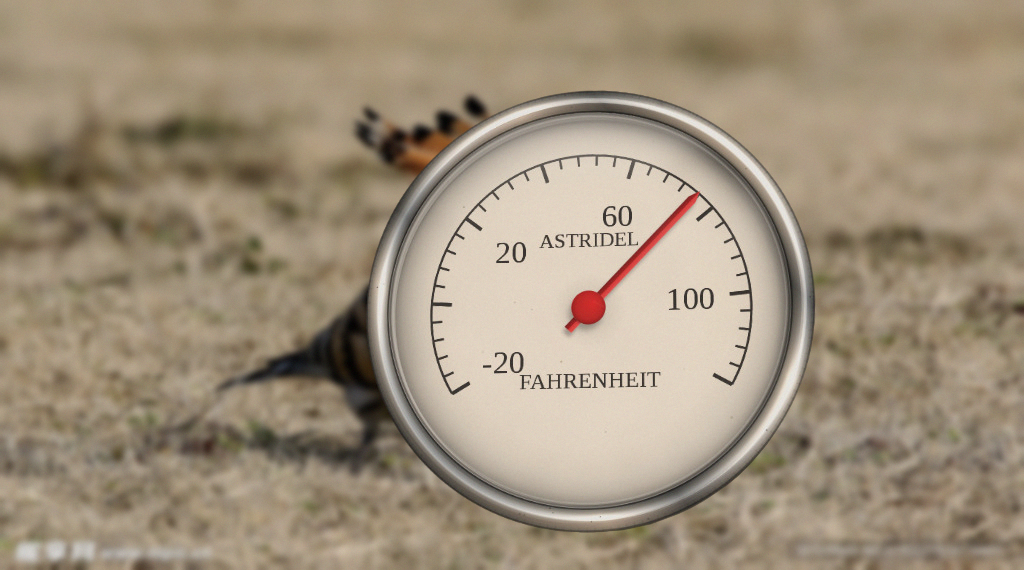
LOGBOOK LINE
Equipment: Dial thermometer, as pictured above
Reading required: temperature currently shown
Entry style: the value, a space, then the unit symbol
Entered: 76 °F
